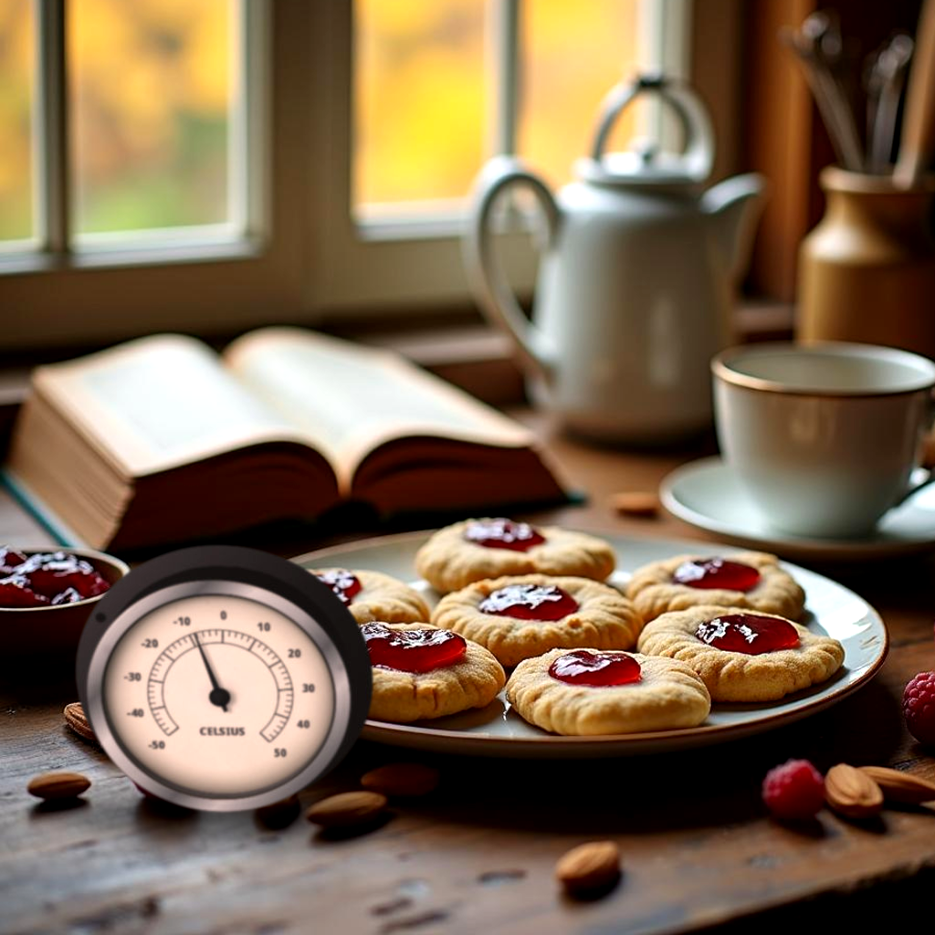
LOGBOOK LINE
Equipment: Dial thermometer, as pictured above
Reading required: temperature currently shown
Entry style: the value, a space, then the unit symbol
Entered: -8 °C
